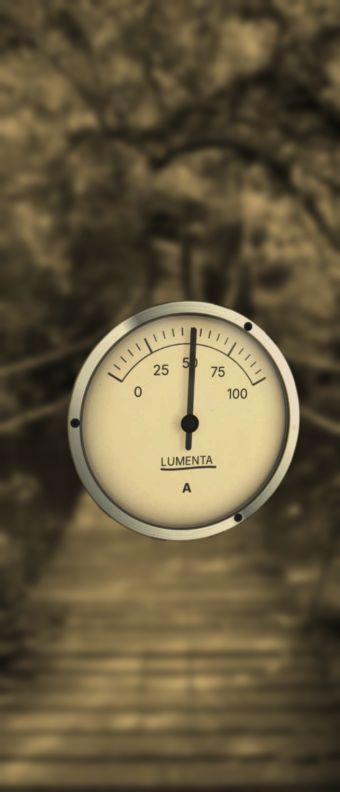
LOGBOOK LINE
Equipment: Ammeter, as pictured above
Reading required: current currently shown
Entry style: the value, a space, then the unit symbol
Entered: 50 A
